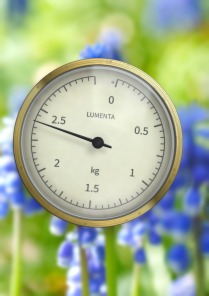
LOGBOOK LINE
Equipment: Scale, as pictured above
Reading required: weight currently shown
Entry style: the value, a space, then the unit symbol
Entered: 2.4 kg
